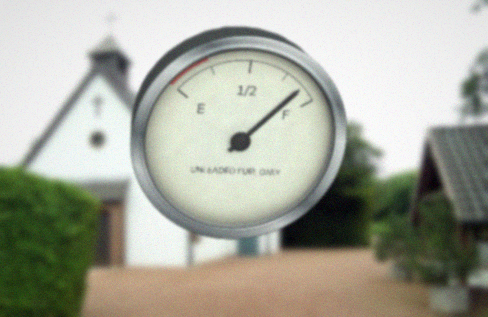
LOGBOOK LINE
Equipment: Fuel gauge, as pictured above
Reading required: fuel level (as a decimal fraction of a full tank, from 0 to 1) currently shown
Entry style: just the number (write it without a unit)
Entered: 0.875
